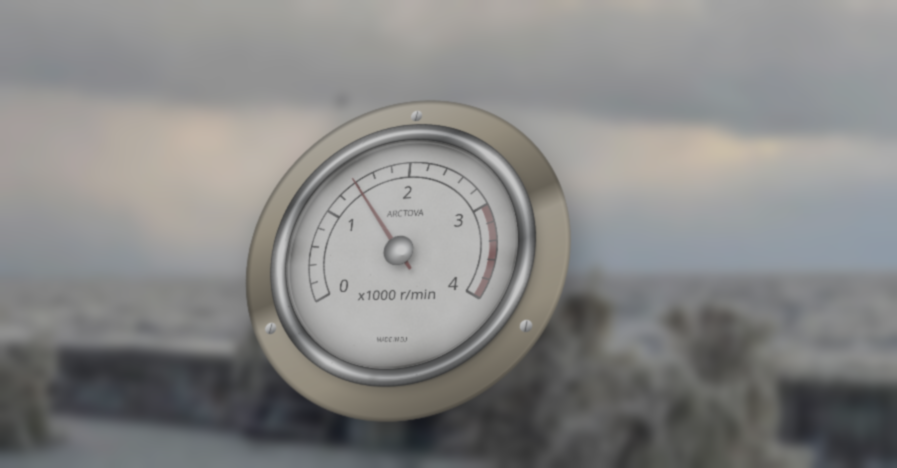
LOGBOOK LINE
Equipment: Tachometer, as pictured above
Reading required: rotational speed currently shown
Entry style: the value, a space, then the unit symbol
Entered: 1400 rpm
